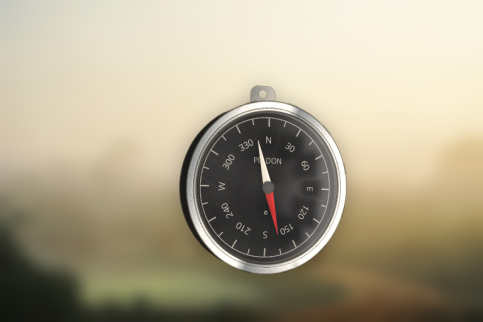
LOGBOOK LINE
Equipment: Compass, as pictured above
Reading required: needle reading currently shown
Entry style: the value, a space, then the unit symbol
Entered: 165 °
